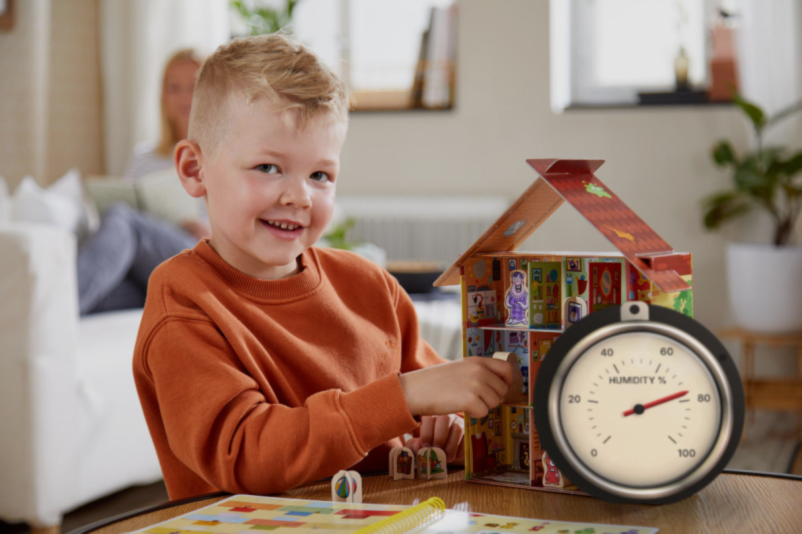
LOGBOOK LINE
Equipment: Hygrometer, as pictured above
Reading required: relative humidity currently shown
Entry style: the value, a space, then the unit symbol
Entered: 76 %
